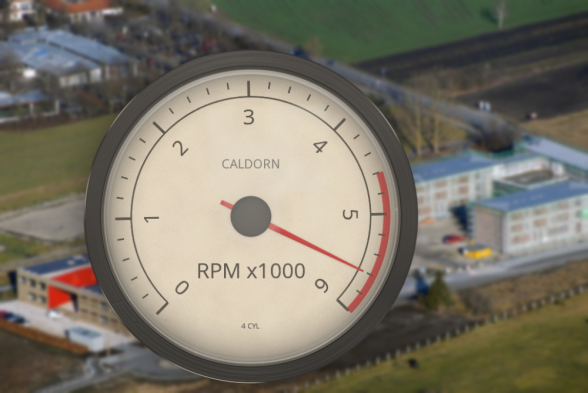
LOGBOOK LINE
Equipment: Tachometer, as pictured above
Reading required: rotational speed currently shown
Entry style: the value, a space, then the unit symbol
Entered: 5600 rpm
